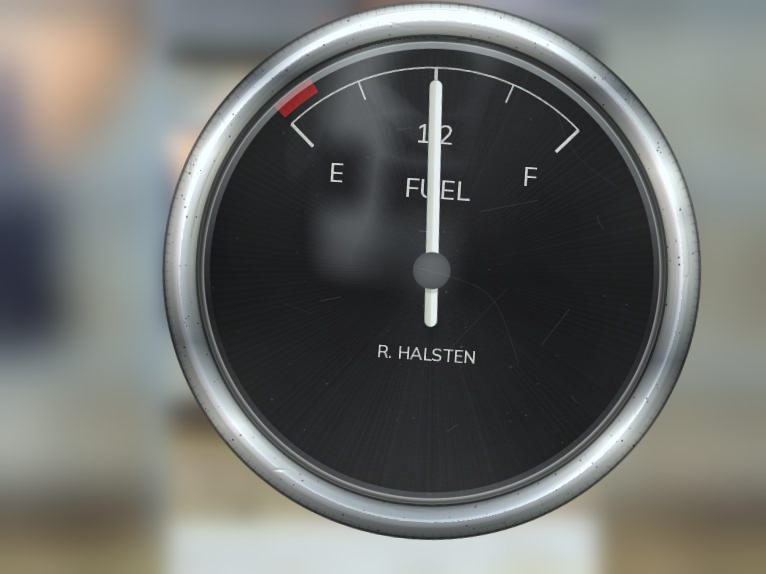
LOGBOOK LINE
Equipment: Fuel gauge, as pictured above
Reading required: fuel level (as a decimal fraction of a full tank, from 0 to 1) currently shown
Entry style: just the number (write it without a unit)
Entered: 0.5
